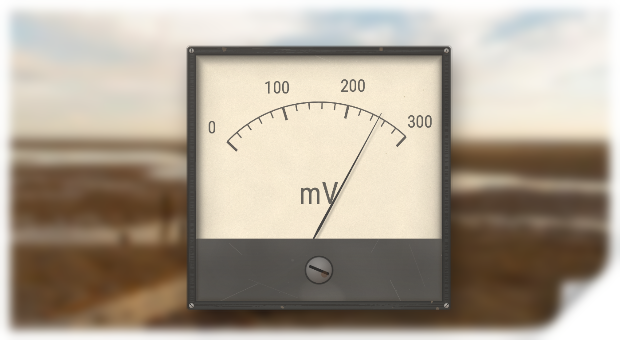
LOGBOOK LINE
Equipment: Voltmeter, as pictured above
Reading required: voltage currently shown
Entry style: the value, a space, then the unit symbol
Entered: 250 mV
